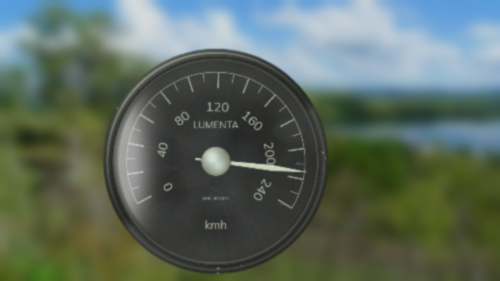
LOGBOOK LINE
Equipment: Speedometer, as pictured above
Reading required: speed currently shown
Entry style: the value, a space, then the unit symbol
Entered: 215 km/h
